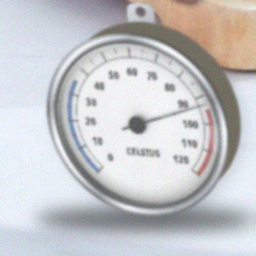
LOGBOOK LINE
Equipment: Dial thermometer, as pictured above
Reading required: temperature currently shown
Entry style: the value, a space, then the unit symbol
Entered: 92.5 °C
